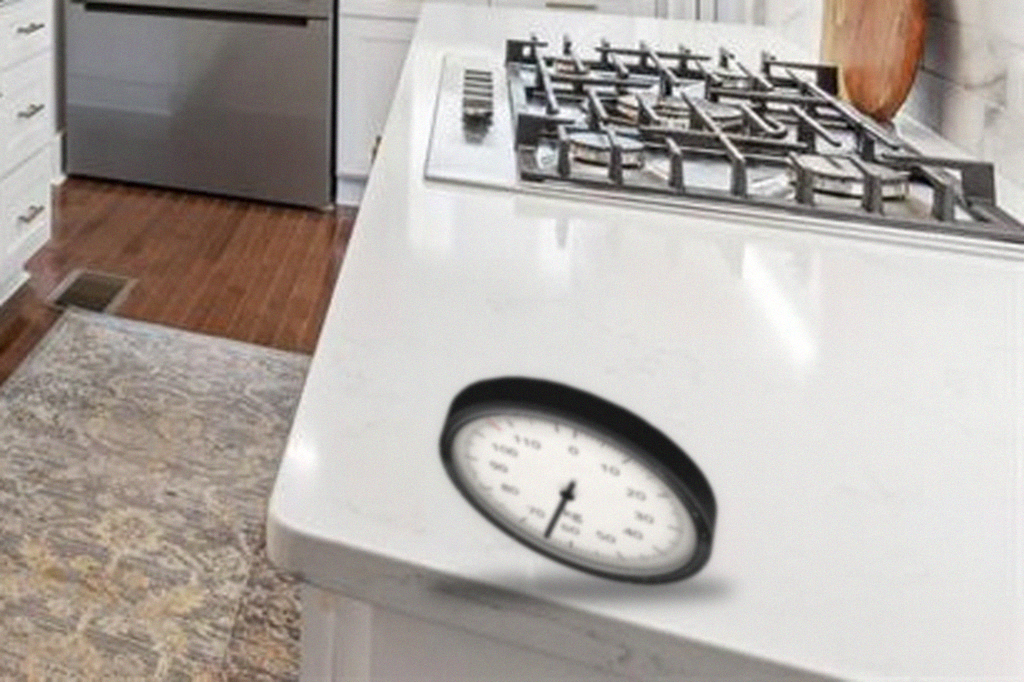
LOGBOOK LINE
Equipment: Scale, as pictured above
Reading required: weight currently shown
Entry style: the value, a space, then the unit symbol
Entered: 65 kg
